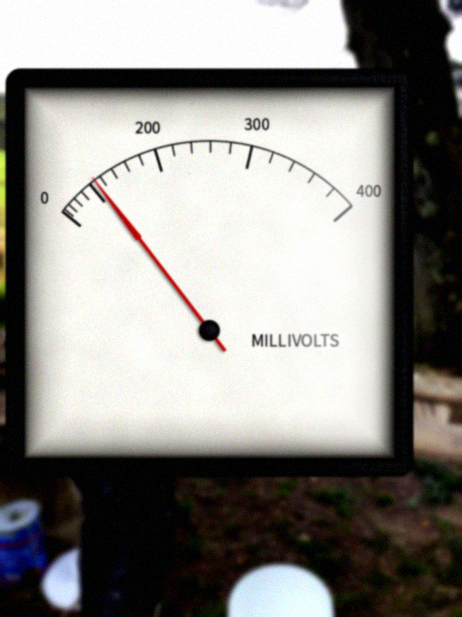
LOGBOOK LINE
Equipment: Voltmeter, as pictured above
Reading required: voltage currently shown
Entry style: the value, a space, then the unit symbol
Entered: 110 mV
